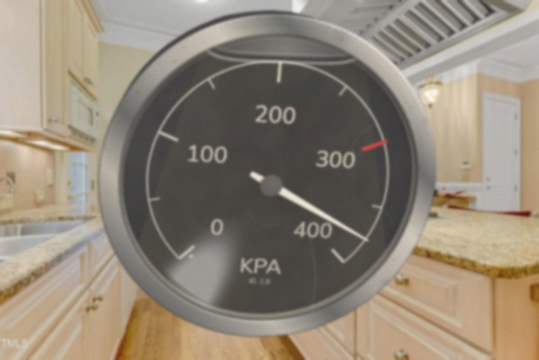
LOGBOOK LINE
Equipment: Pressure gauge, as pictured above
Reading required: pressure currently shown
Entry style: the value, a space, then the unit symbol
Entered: 375 kPa
